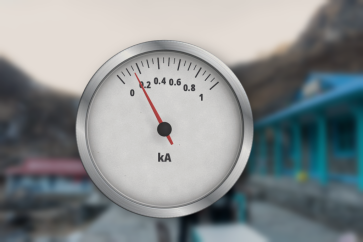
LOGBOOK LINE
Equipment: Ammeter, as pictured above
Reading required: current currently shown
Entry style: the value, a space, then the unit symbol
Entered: 0.15 kA
